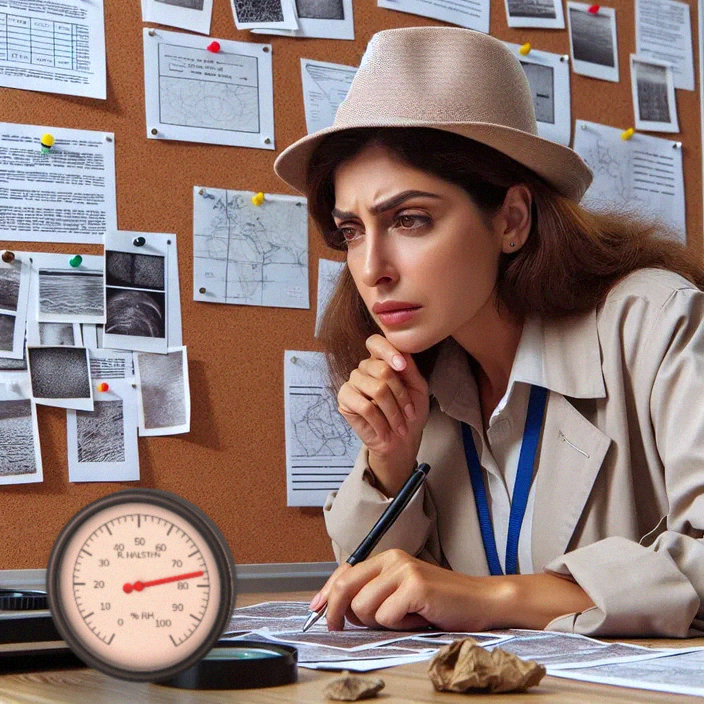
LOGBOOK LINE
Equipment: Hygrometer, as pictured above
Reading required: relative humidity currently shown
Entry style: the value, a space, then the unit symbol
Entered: 76 %
